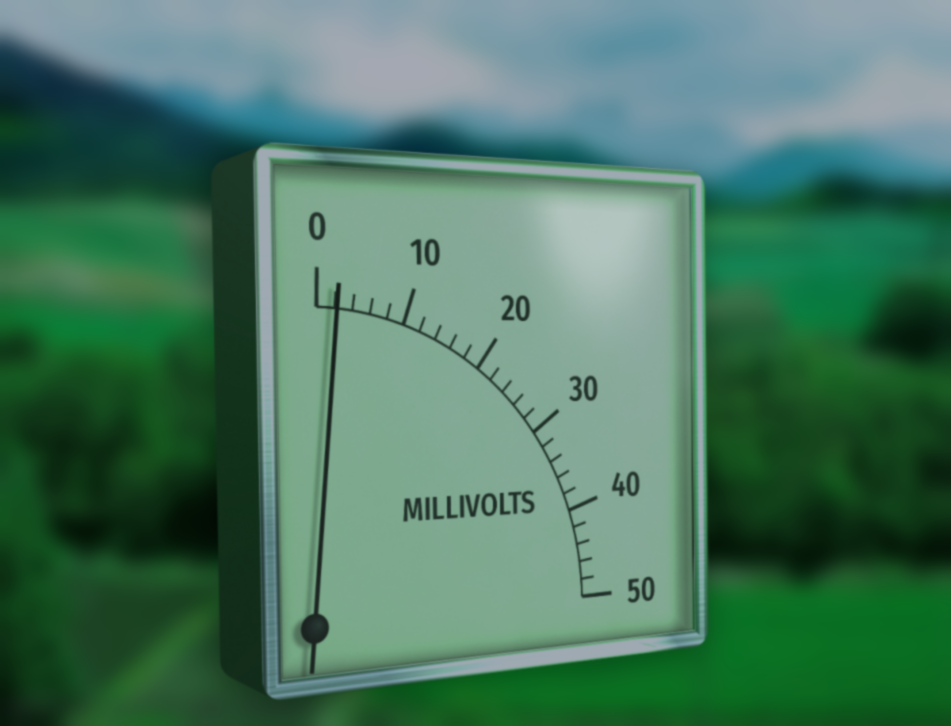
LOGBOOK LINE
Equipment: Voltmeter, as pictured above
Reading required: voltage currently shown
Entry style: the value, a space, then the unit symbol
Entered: 2 mV
